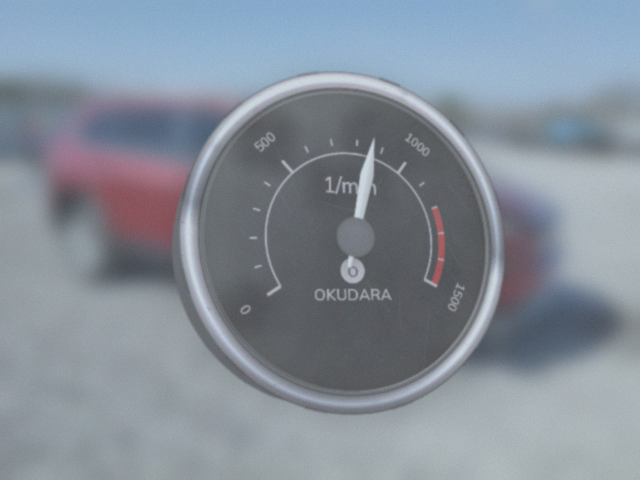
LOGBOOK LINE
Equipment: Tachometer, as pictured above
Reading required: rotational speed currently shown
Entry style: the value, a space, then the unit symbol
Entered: 850 rpm
